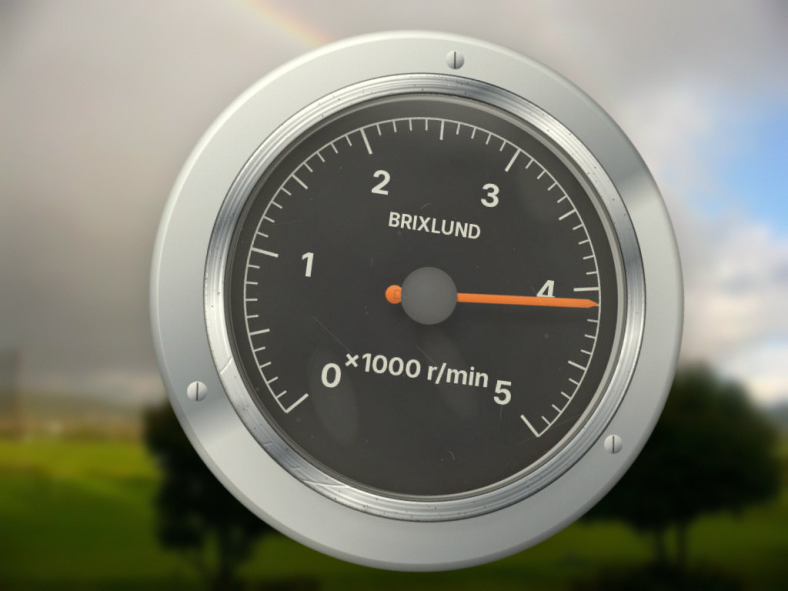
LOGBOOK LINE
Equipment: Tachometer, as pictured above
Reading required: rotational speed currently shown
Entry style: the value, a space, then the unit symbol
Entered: 4100 rpm
